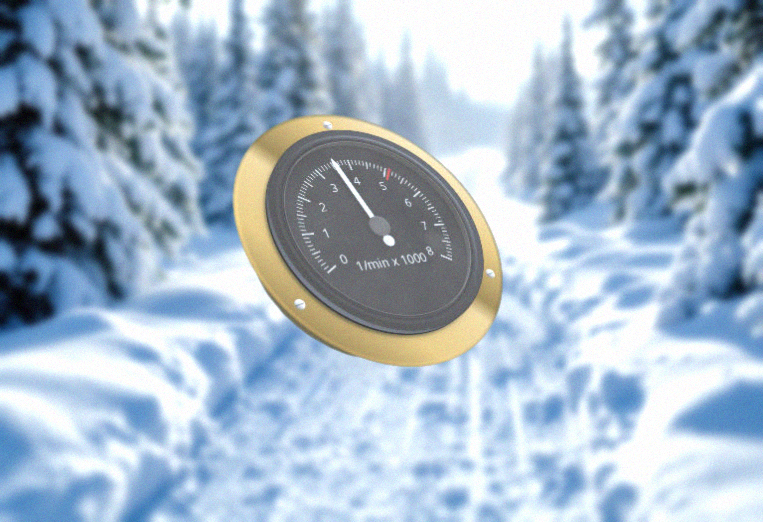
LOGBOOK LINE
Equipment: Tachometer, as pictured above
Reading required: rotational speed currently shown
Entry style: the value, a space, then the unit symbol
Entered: 3500 rpm
